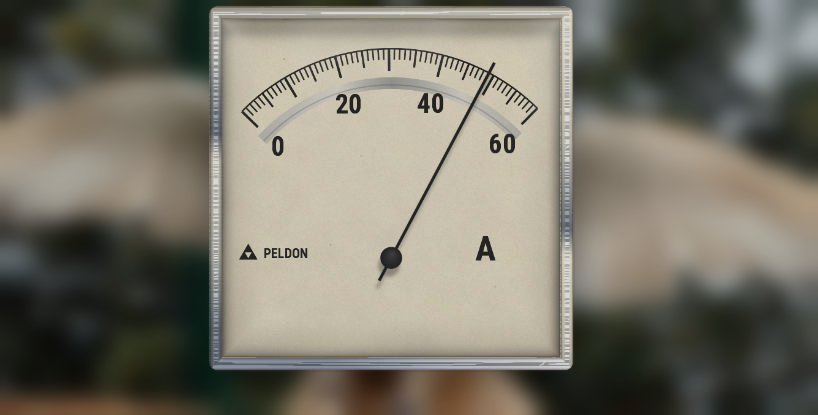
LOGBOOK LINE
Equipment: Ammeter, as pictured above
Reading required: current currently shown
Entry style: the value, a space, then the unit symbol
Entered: 49 A
